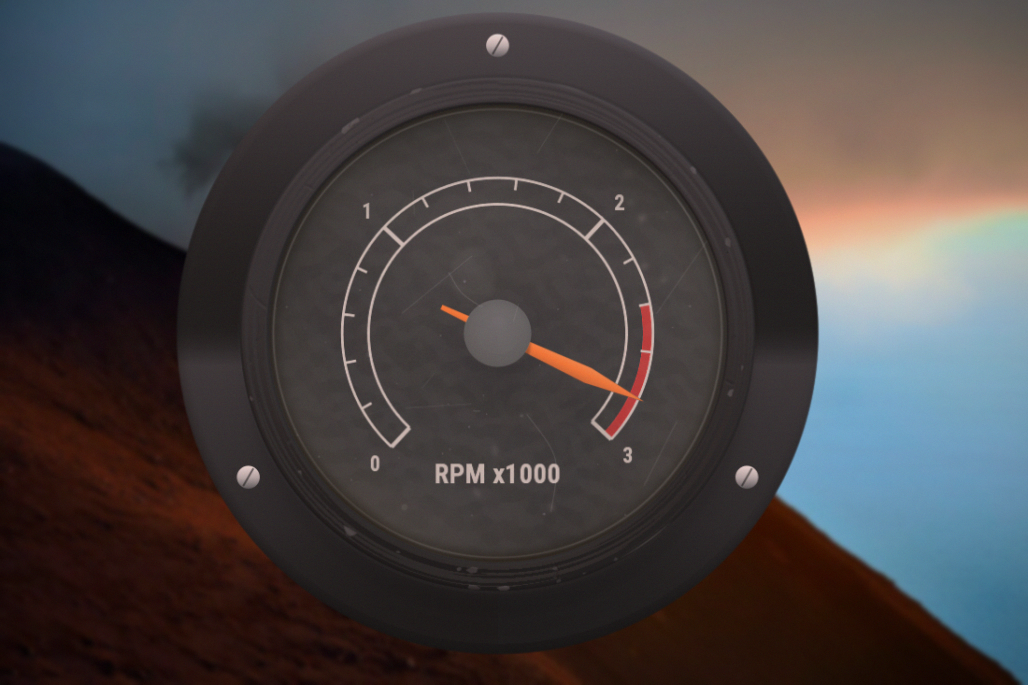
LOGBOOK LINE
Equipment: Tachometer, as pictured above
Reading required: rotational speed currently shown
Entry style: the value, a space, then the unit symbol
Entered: 2800 rpm
